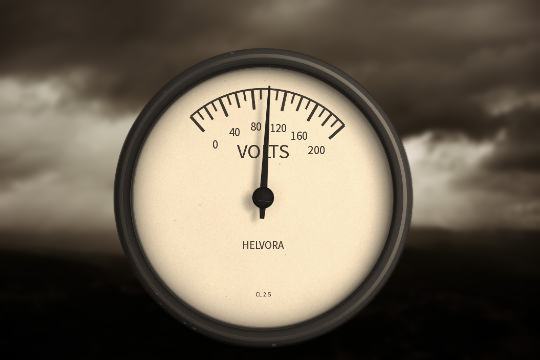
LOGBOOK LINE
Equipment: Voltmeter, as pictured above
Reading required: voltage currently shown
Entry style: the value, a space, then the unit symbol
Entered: 100 V
